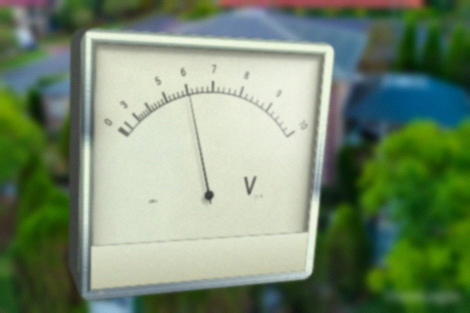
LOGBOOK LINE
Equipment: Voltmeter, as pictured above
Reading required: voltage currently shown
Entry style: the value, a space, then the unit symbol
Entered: 6 V
